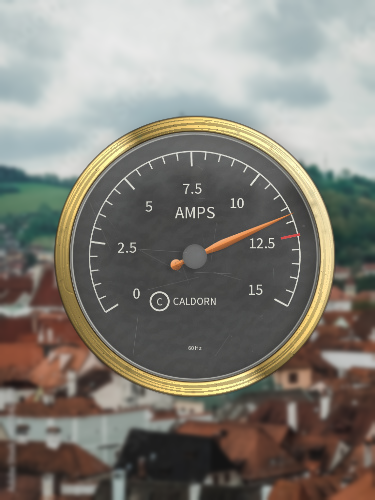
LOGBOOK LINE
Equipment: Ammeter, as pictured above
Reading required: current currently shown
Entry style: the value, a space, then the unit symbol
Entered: 11.75 A
